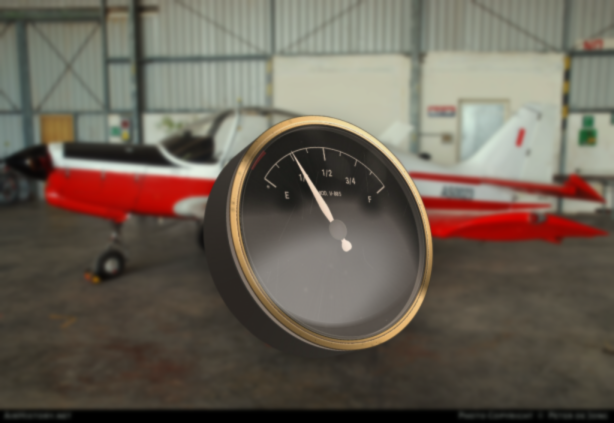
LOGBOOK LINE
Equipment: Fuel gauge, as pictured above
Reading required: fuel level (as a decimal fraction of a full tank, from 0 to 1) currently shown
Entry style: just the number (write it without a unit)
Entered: 0.25
